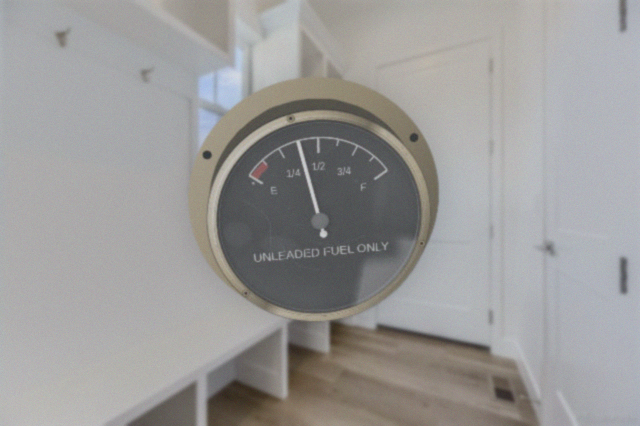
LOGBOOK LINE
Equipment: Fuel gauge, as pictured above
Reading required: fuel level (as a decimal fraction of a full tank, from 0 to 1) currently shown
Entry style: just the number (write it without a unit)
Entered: 0.375
